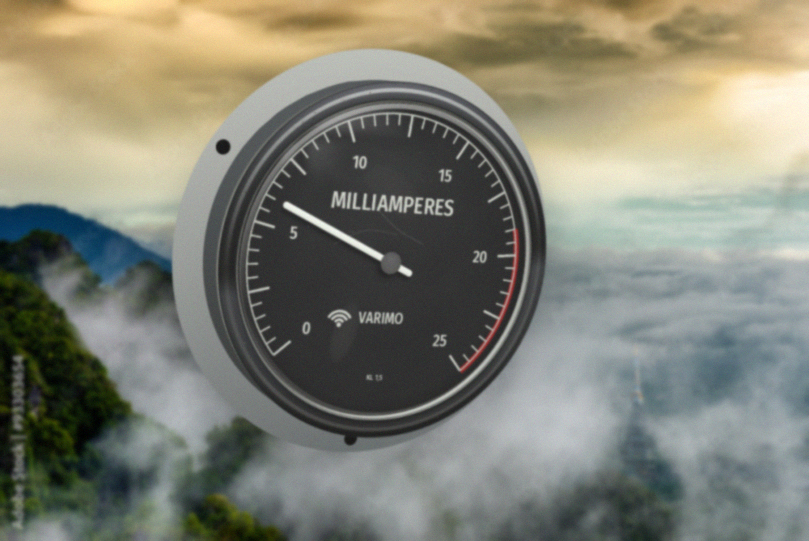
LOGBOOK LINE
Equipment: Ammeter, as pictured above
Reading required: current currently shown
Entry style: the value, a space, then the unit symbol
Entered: 6 mA
